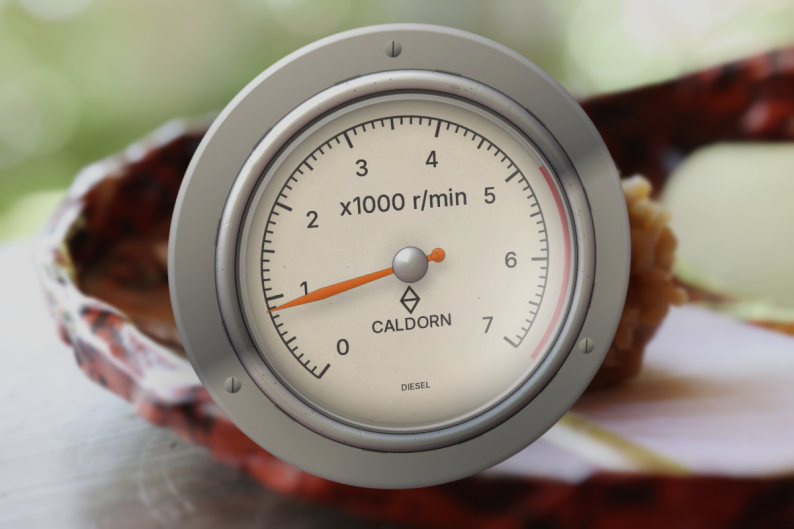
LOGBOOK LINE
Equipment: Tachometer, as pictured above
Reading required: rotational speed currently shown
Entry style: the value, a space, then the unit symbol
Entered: 900 rpm
